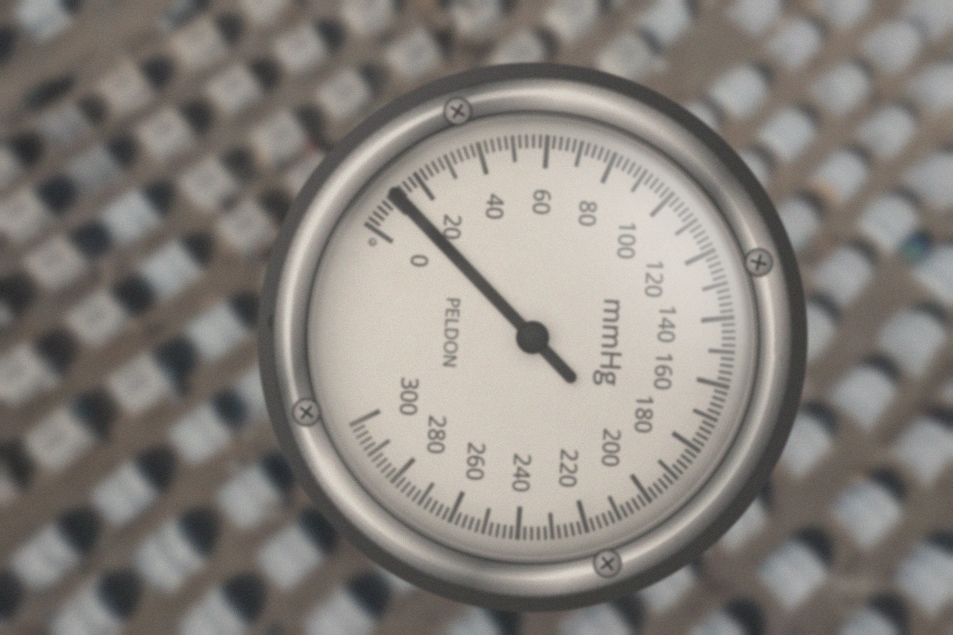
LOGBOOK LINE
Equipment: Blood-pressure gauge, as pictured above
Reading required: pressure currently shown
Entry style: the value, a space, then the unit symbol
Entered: 12 mmHg
